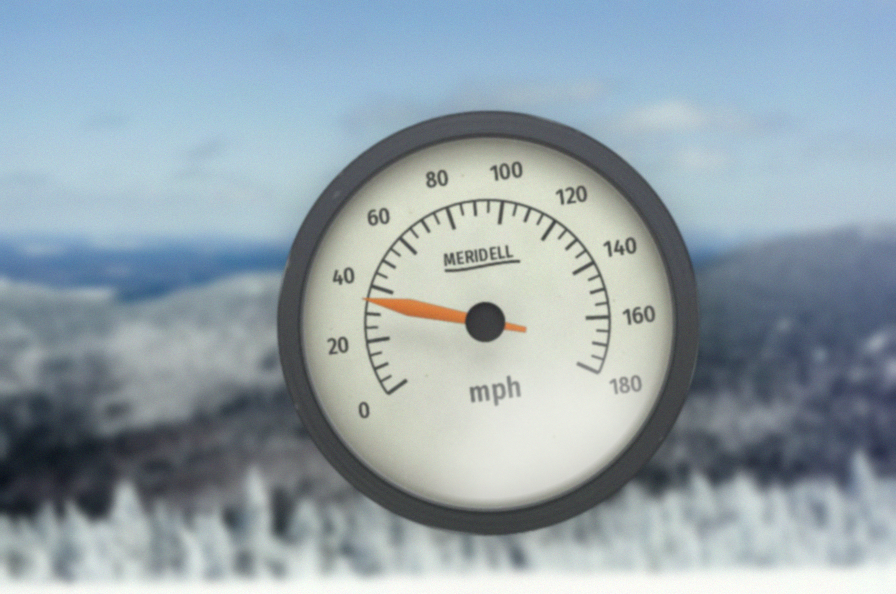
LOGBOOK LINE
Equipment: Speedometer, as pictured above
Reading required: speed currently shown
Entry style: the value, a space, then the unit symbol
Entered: 35 mph
